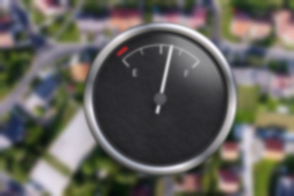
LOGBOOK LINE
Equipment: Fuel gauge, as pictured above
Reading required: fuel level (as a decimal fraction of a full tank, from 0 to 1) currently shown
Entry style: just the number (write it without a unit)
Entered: 0.625
